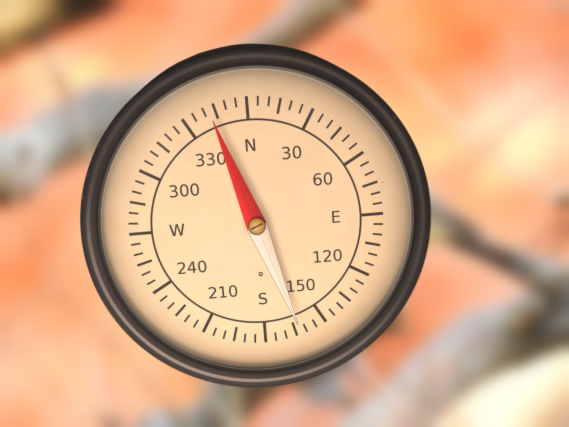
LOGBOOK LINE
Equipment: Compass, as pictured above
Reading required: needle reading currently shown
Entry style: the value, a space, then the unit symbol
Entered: 342.5 °
